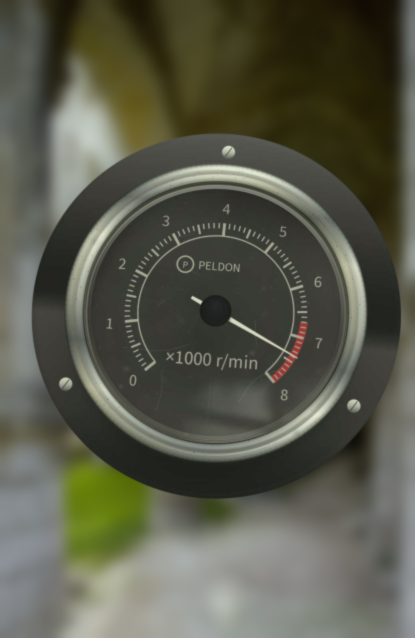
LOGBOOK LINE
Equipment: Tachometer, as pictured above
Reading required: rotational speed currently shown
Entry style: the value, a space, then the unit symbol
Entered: 7400 rpm
